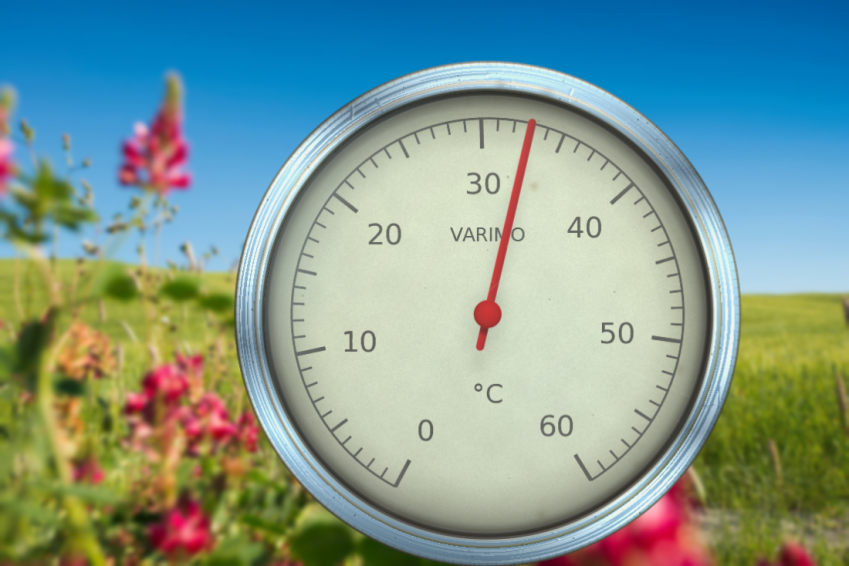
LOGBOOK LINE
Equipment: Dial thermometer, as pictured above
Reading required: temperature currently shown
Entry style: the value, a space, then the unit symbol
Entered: 33 °C
